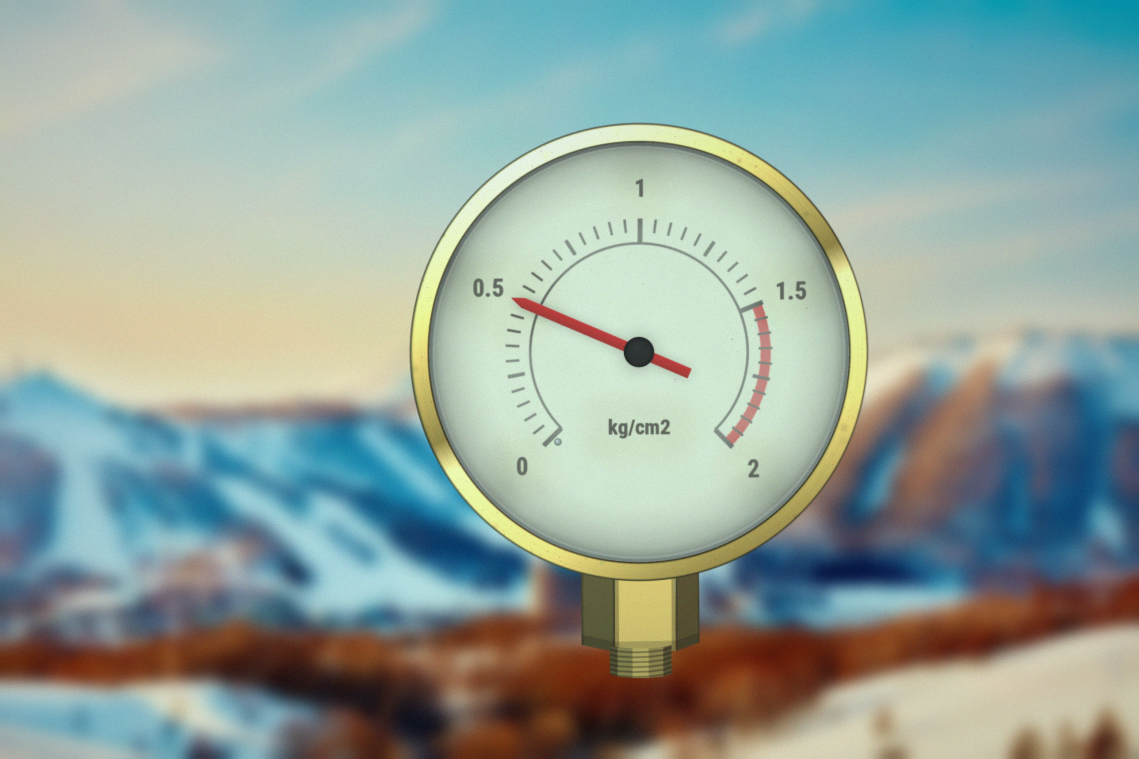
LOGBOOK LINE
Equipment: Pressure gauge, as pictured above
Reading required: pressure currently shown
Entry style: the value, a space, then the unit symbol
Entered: 0.5 kg/cm²
